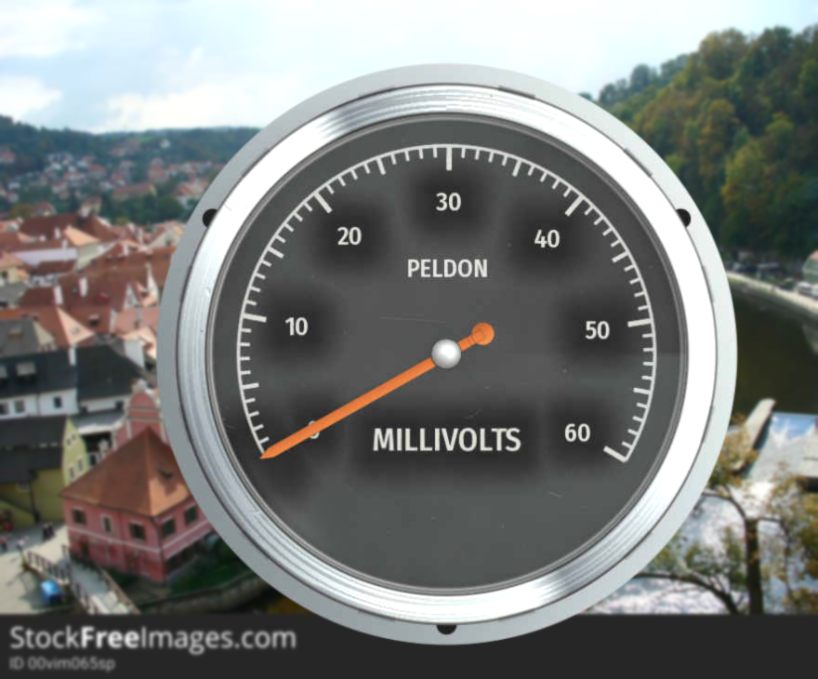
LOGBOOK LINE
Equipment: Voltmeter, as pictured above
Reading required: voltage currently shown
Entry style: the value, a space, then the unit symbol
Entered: 0 mV
